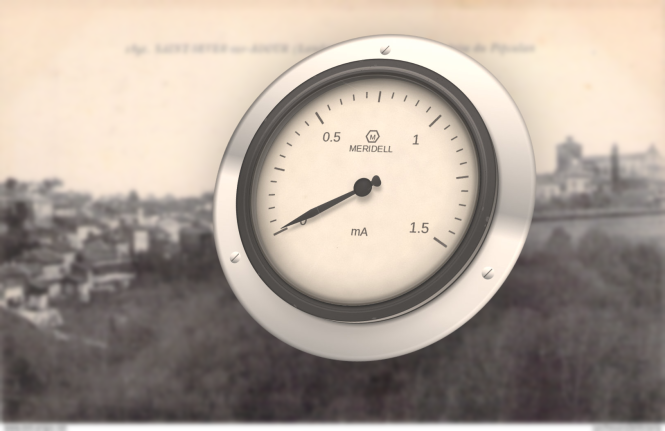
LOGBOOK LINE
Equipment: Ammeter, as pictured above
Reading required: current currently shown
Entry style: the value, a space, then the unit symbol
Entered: 0 mA
